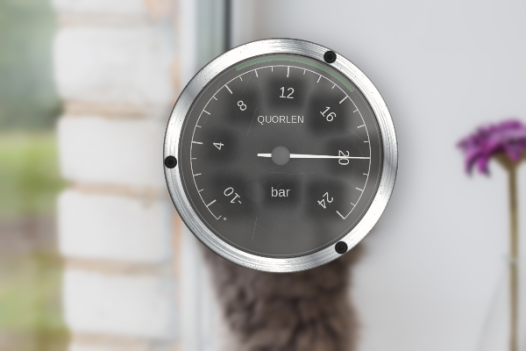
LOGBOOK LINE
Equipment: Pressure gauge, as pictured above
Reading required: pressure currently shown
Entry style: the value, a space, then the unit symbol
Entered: 20 bar
